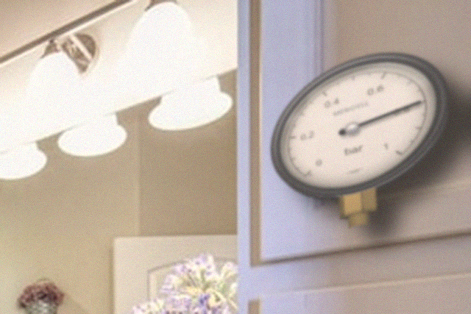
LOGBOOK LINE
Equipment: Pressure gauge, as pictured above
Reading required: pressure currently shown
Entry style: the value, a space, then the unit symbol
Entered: 0.8 bar
